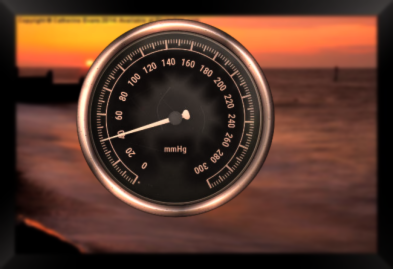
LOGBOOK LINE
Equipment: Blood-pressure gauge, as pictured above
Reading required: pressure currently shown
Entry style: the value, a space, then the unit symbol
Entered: 40 mmHg
